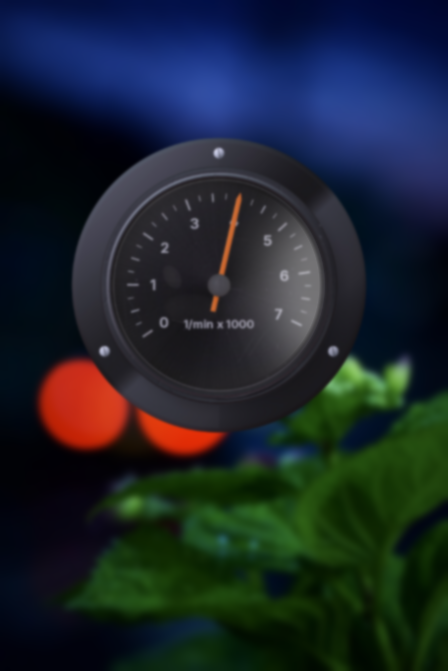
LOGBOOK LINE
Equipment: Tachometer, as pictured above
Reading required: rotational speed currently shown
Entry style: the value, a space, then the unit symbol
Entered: 4000 rpm
